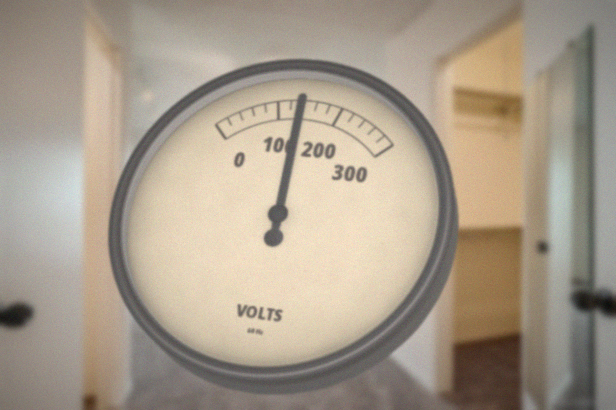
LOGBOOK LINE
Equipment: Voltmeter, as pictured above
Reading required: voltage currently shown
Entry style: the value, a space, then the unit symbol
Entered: 140 V
